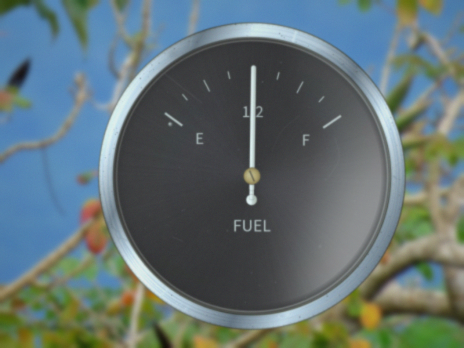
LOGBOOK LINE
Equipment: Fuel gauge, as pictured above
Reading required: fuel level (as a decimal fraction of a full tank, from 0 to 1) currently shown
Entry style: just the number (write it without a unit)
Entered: 0.5
